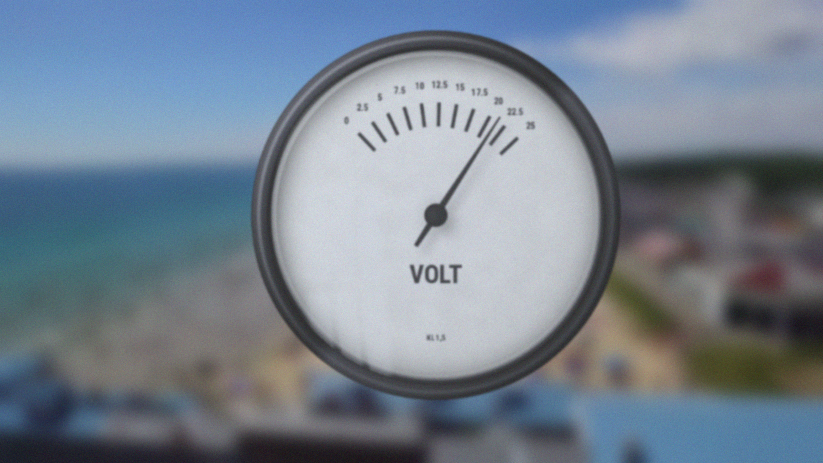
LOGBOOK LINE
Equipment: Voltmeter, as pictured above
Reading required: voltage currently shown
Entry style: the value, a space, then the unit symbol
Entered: 21.25 V
